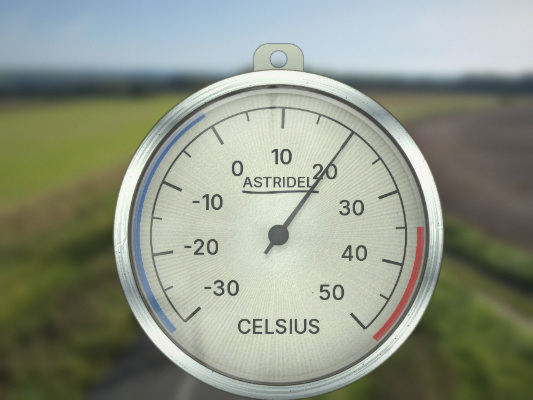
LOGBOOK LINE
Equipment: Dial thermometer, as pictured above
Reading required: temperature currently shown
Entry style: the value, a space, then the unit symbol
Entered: 20 °C
